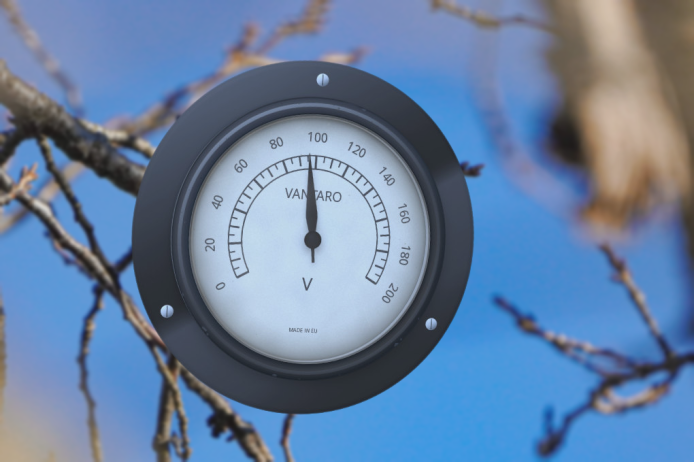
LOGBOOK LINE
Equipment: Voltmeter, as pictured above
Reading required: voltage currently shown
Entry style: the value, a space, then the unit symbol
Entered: 95 V
